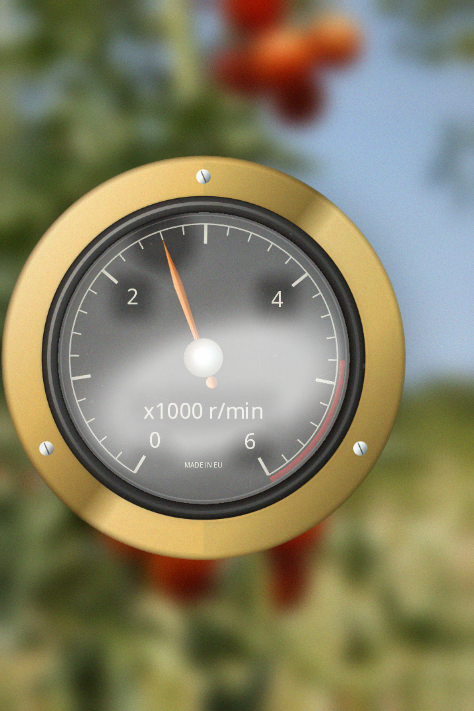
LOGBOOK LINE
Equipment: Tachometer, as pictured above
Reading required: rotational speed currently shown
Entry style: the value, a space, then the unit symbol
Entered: 2600 rpm
